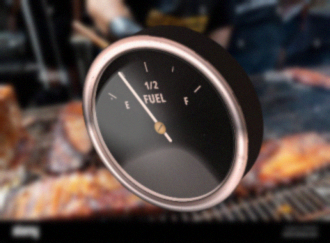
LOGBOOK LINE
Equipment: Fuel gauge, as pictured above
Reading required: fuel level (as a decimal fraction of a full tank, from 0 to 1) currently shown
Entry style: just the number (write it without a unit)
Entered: 0.25
